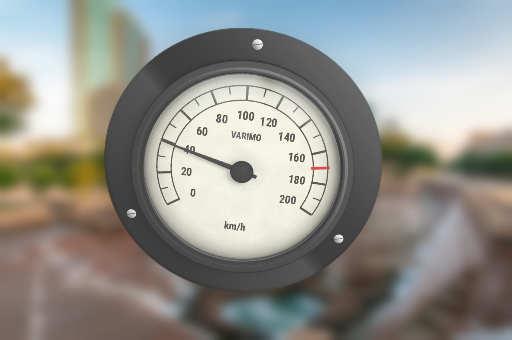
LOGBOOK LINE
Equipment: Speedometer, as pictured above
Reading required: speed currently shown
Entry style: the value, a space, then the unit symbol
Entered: 40 km/h
